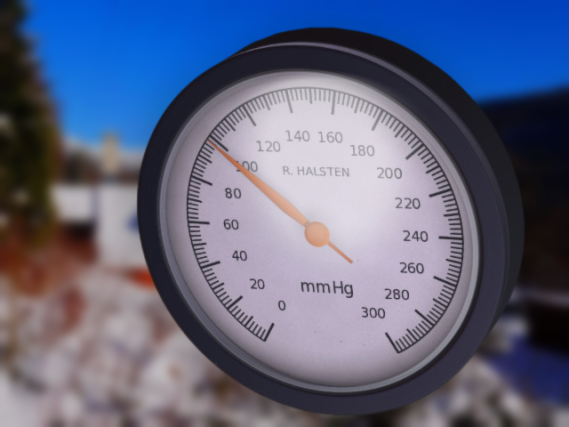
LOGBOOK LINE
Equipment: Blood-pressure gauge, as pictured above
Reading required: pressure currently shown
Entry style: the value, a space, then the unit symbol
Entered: 100 mmHg
